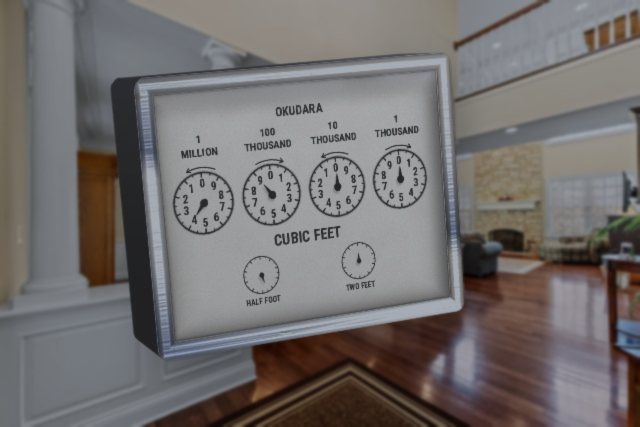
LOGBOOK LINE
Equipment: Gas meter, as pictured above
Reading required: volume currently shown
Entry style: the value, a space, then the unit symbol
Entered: 390000 ft³
